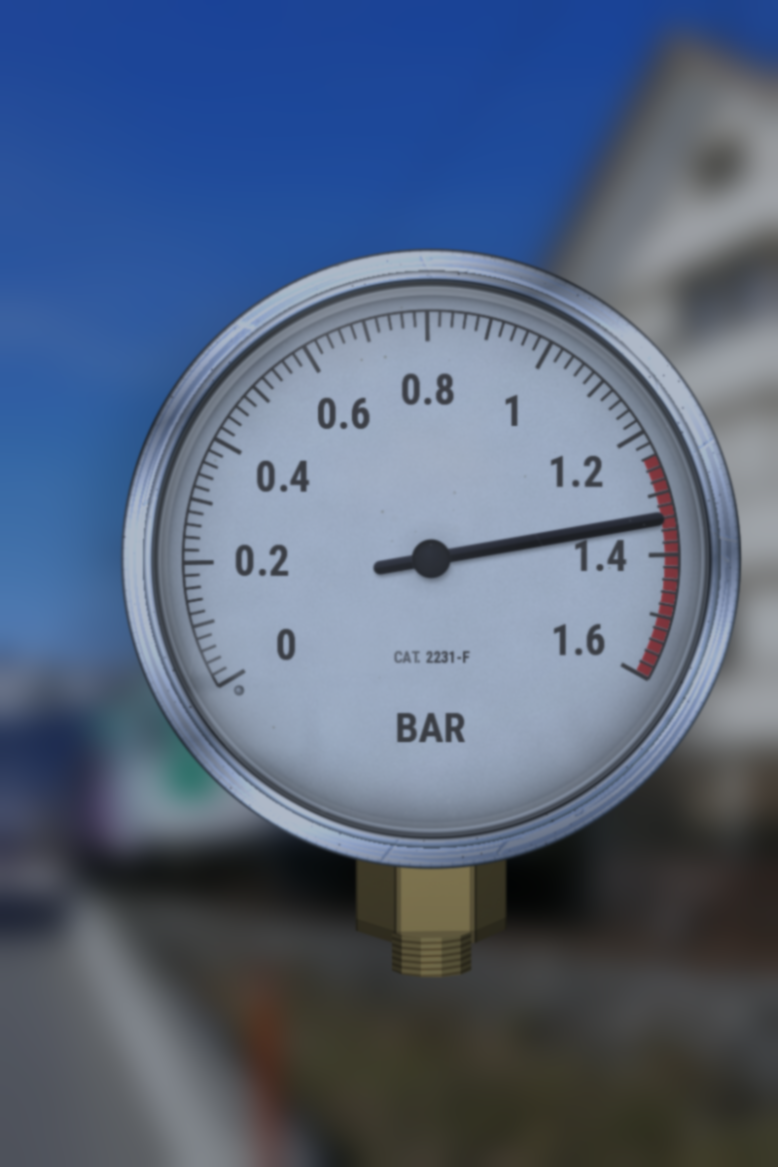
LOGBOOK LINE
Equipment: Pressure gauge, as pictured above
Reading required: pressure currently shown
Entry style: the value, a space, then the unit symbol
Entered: 1.34 bar
